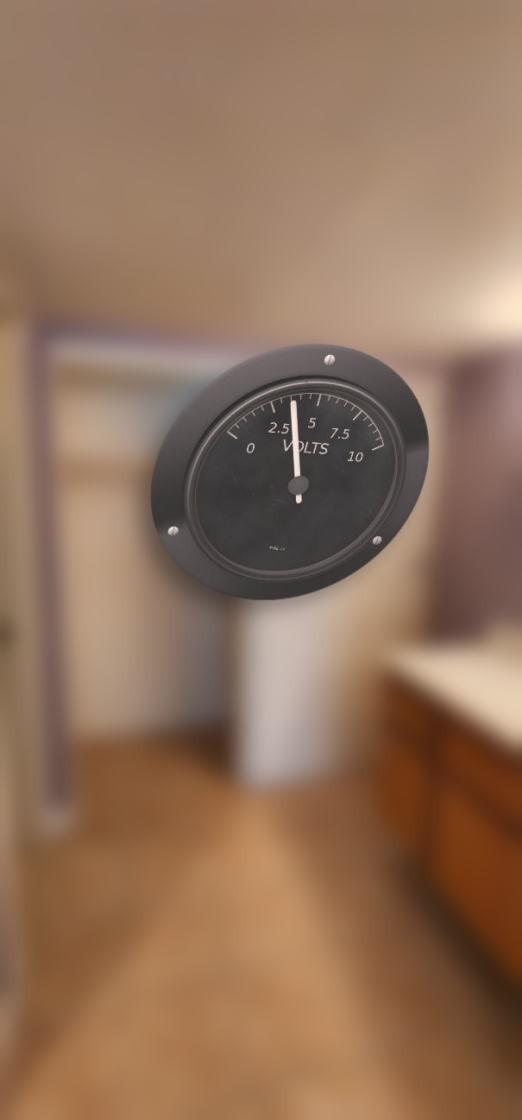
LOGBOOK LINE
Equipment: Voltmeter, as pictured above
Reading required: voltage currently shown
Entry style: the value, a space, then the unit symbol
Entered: 3.5 V
